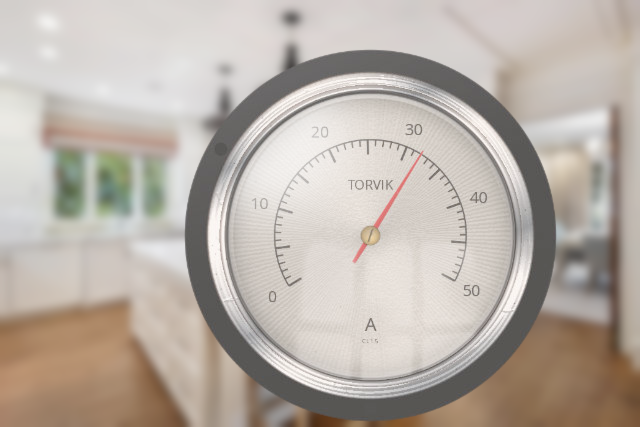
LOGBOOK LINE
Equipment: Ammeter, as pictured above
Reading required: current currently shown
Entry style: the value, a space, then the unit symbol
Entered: 32 A
